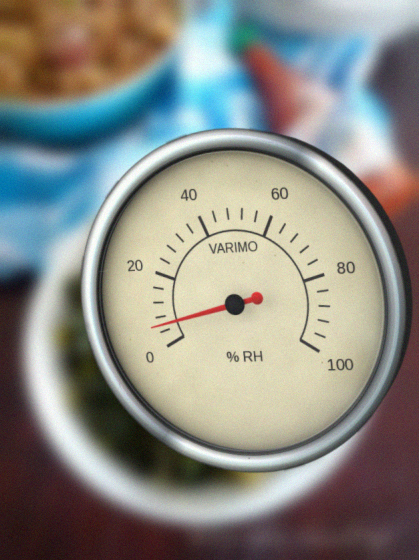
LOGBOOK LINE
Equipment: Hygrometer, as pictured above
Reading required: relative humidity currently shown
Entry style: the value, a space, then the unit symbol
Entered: 6 %
